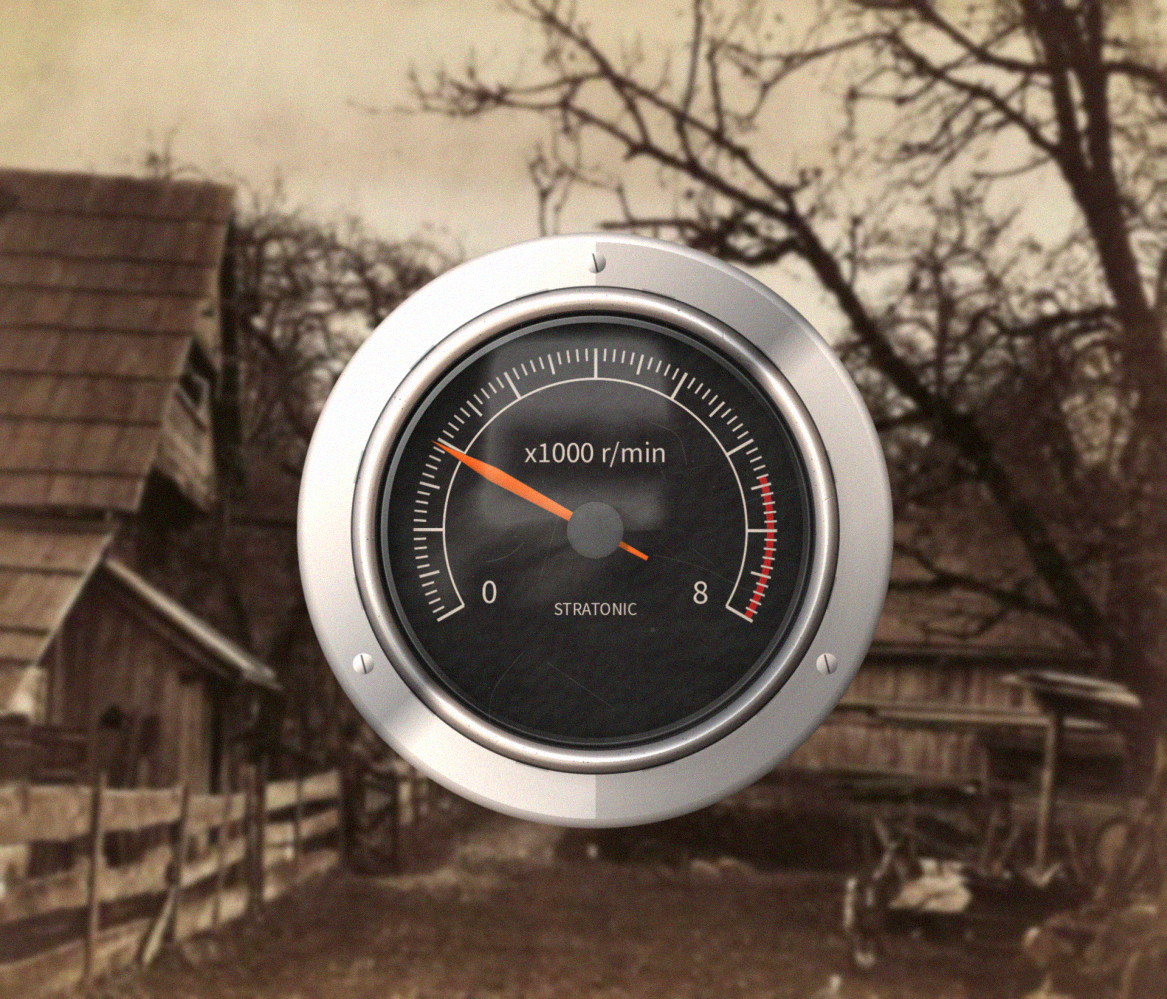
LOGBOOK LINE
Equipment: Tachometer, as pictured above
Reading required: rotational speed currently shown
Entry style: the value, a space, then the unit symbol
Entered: 1950 rpm
